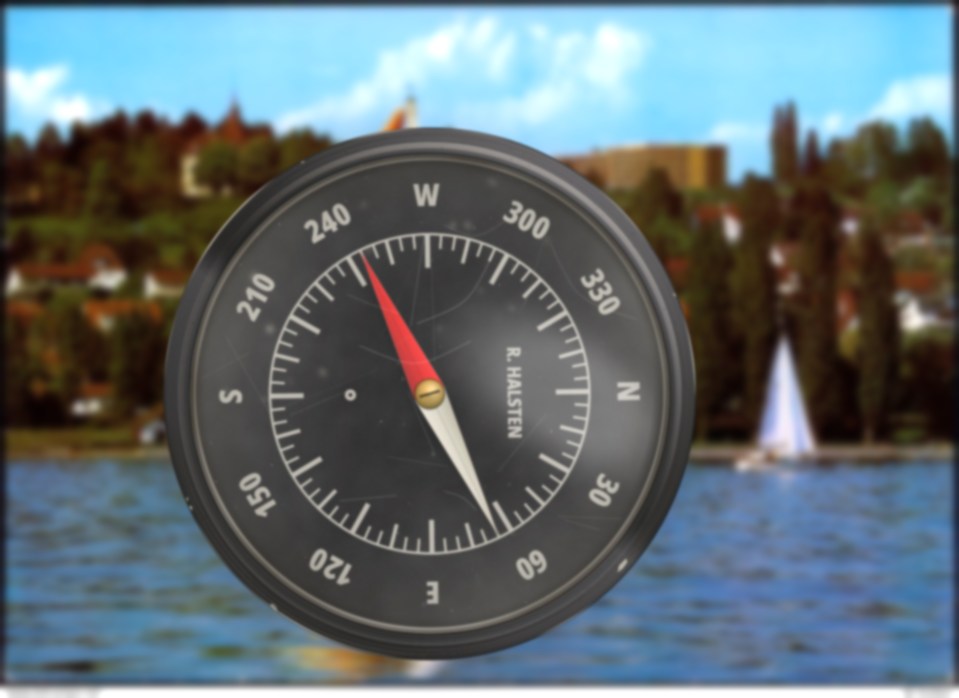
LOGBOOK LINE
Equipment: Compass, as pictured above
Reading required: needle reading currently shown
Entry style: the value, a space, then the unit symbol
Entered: 245 °
